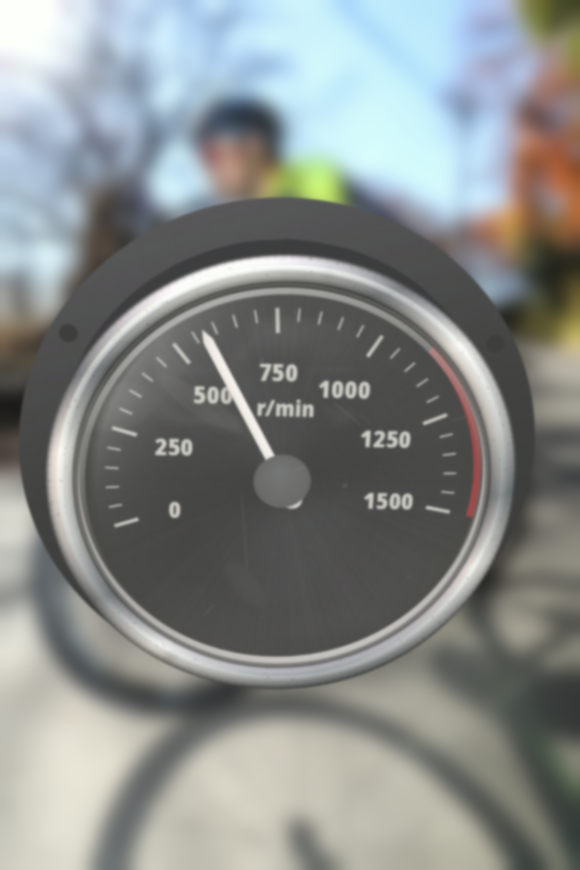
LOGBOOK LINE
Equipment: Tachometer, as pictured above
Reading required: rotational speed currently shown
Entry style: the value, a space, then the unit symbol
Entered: 575 rpm
